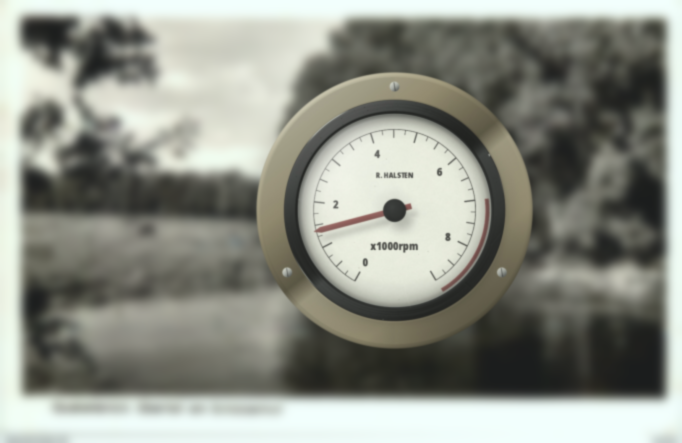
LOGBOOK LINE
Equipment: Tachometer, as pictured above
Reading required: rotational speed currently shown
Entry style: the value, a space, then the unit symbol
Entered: 1375 rpm
